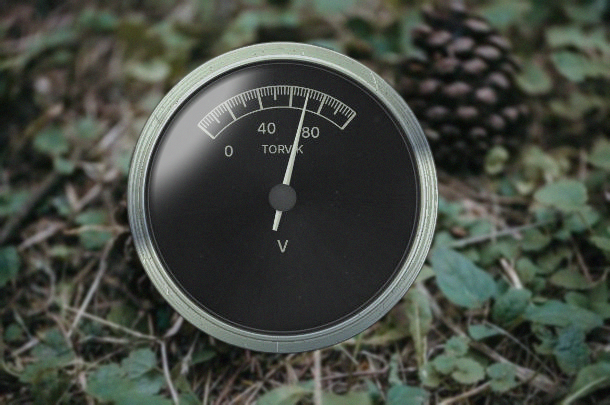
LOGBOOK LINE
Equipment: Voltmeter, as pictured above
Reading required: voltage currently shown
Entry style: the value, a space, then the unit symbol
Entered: 70 V
